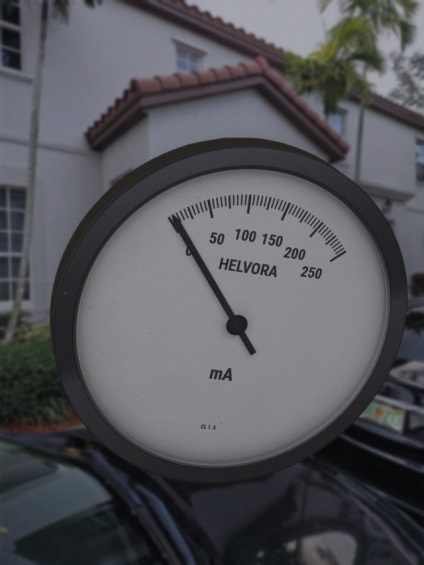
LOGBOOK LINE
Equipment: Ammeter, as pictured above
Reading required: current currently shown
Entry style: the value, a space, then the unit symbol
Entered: 5 mA
